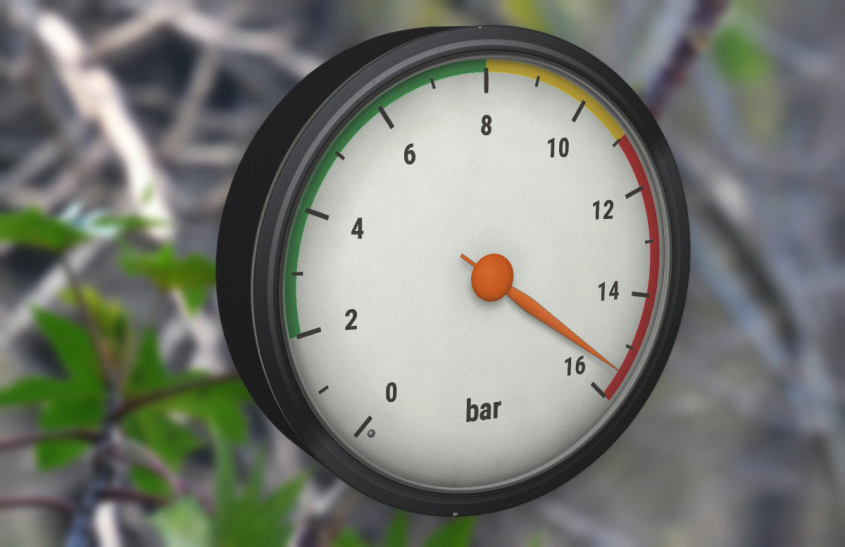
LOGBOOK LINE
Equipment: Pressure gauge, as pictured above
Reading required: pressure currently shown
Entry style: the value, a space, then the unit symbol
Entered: 15.5 bar
